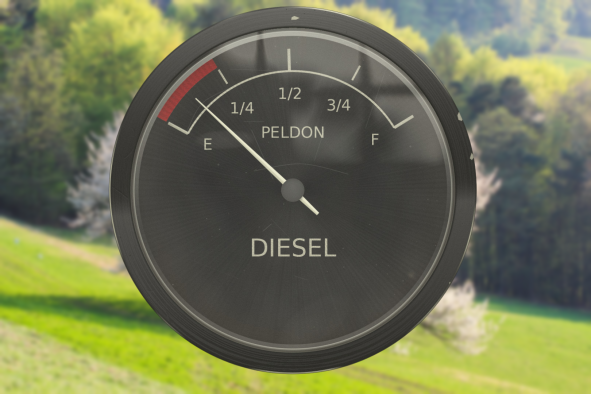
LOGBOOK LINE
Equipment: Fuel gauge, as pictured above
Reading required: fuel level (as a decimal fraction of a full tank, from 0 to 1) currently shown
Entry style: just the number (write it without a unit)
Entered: 0.125
